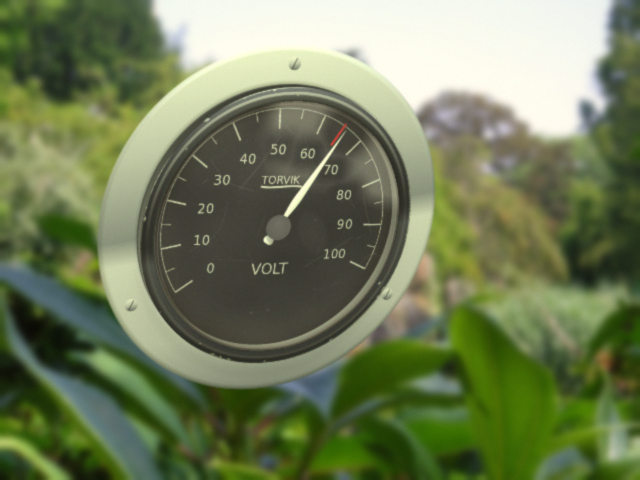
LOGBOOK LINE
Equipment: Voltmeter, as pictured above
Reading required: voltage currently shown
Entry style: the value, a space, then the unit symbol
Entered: 65 V
